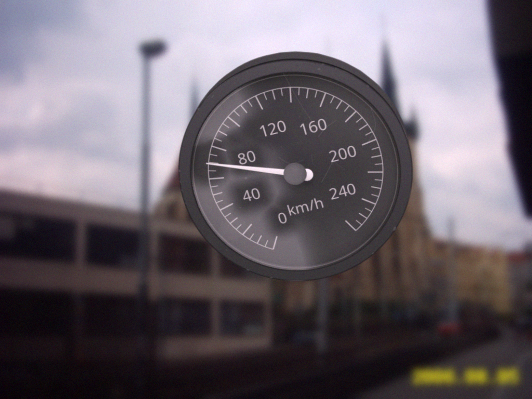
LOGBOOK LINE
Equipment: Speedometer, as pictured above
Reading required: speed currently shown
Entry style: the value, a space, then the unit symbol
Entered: 70 km/h
